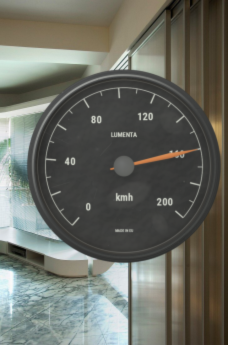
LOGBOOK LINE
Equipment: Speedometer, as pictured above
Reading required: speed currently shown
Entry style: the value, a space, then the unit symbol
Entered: 160 km/h
